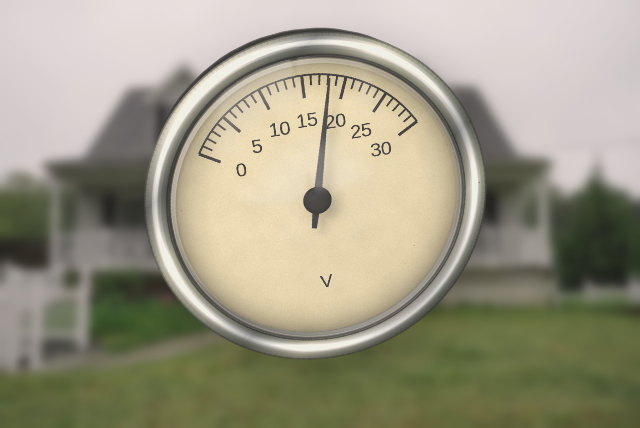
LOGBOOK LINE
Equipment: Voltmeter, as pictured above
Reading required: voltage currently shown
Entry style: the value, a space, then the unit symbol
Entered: 18 V
